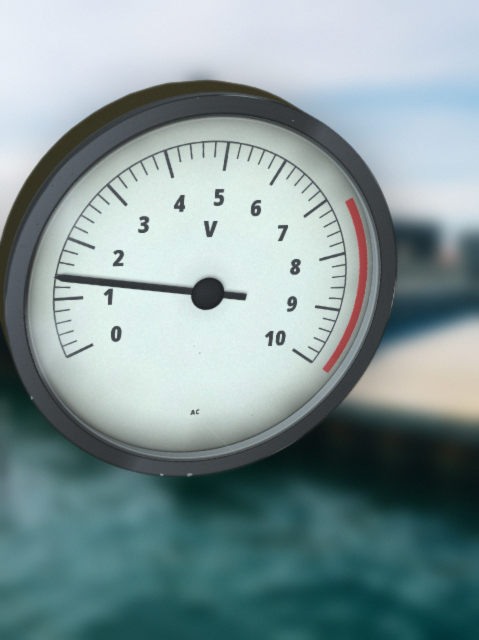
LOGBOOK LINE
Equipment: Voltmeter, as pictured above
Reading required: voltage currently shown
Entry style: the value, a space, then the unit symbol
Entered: 1.4 V
